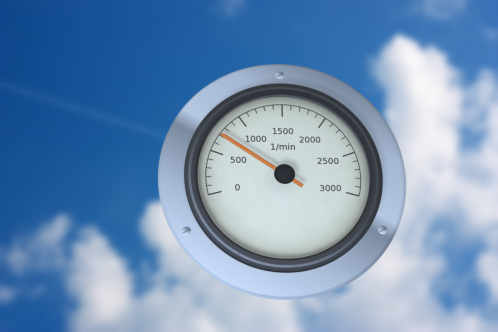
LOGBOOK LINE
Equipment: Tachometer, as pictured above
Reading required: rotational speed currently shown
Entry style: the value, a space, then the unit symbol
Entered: 700 rpm
